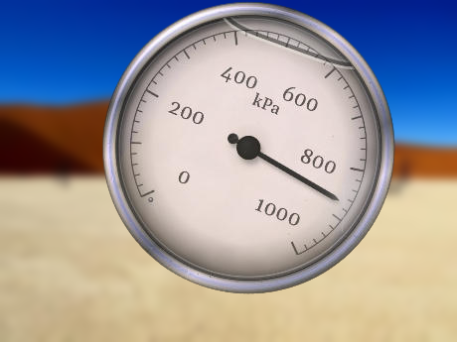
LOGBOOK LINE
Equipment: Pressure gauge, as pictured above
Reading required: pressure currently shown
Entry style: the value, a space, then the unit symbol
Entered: 870 kPa
